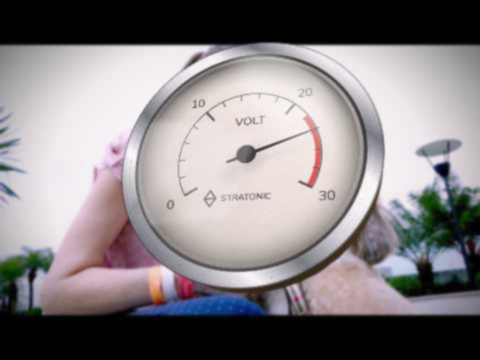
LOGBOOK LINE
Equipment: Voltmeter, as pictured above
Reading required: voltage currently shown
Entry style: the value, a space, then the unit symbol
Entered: 24 V
